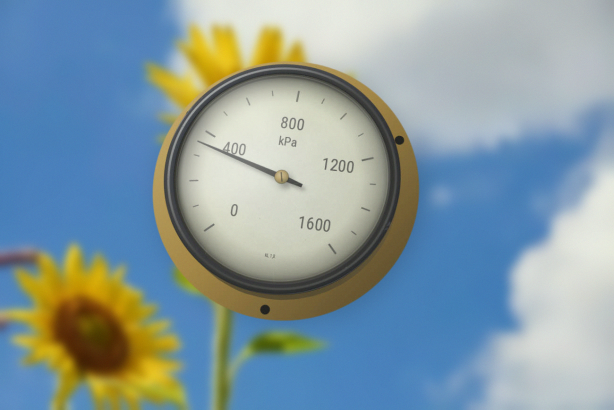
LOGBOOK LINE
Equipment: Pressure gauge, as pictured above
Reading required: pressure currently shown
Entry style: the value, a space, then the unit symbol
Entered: 350 kPa
